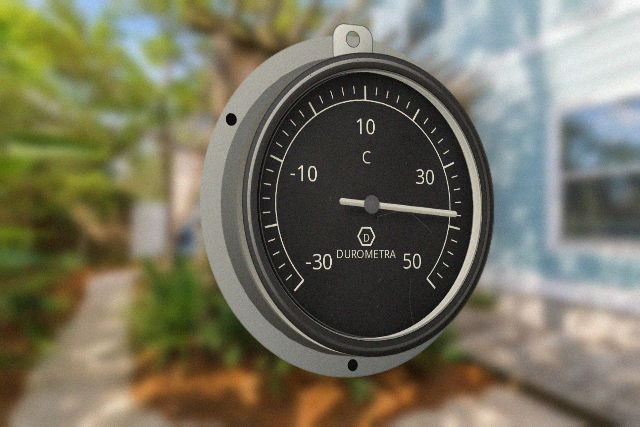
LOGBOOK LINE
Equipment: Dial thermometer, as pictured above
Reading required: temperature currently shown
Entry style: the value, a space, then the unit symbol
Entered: 38 °C
